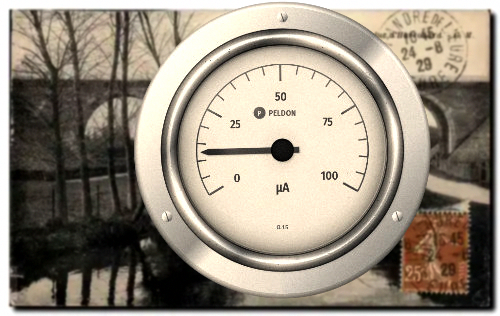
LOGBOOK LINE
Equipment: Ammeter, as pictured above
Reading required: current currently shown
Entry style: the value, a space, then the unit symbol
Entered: 12.5 µA
